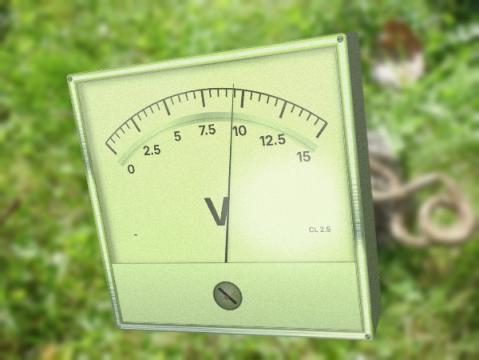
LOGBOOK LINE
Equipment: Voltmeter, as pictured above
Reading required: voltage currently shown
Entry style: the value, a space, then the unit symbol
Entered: 9.5 V
